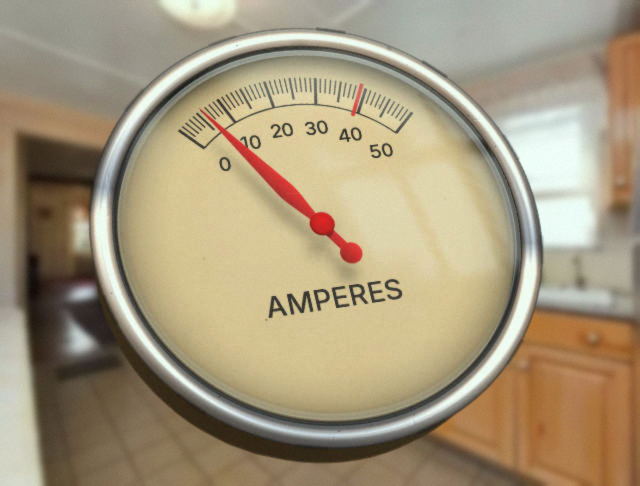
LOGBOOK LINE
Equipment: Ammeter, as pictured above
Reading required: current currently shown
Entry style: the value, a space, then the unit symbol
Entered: 5 A
